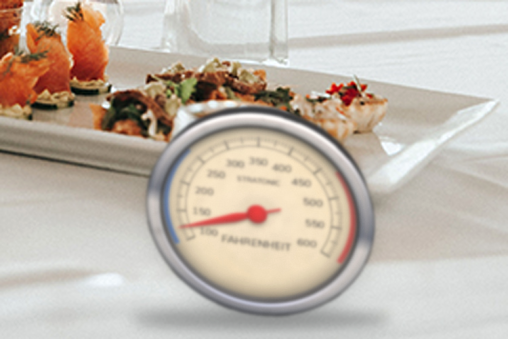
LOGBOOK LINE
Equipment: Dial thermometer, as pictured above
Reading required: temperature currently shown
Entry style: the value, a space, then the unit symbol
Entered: 125 °F
